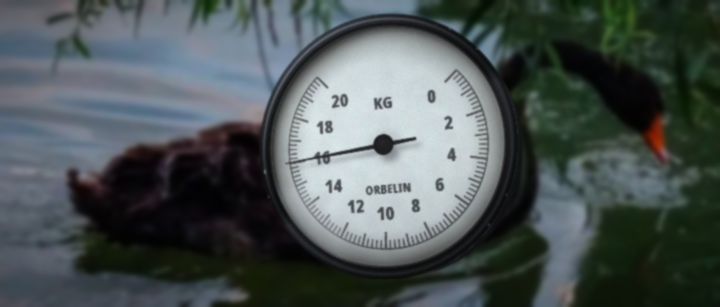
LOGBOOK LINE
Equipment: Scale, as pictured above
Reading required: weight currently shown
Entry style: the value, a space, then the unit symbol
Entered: 16 kg
